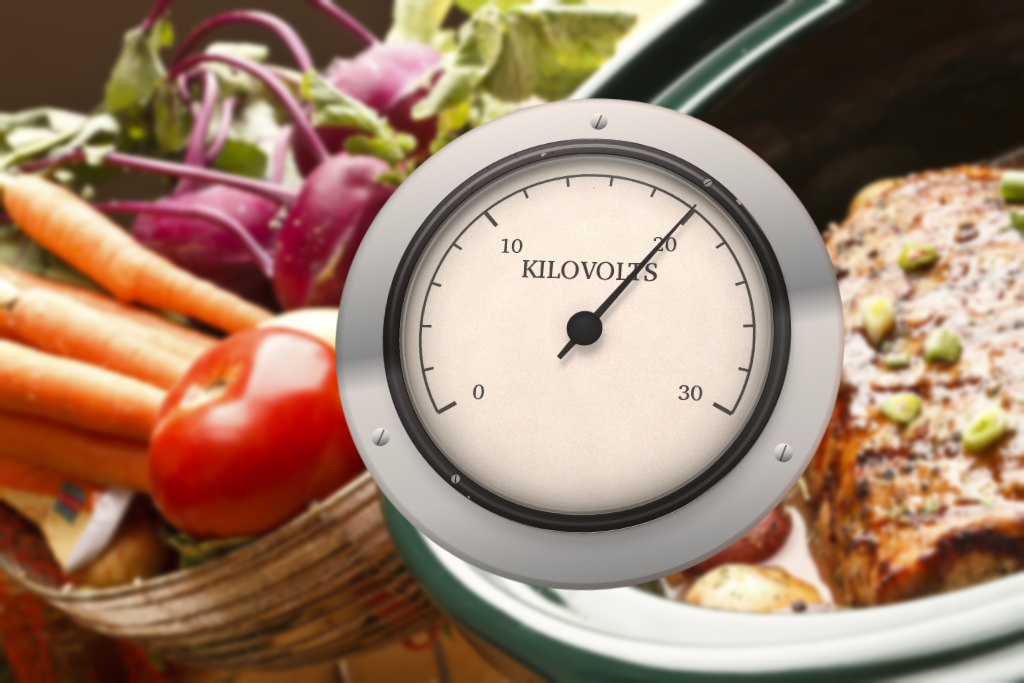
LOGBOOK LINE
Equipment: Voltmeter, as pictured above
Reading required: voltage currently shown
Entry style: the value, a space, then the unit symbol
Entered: 20 kV
